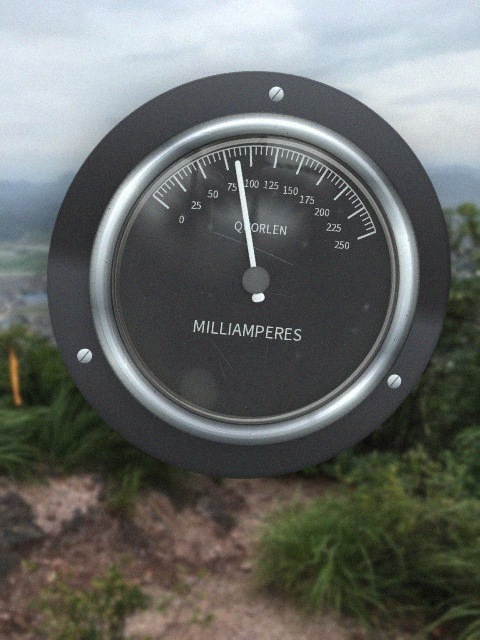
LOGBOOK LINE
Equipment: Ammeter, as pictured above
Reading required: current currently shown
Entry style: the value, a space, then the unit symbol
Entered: 85 mA
